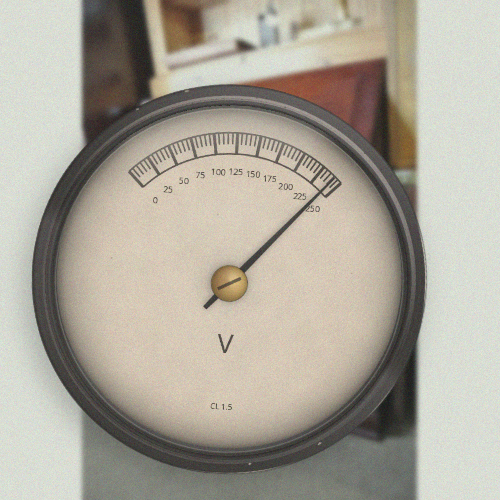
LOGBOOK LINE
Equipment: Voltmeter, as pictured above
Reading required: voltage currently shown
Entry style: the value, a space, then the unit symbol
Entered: 240 V
